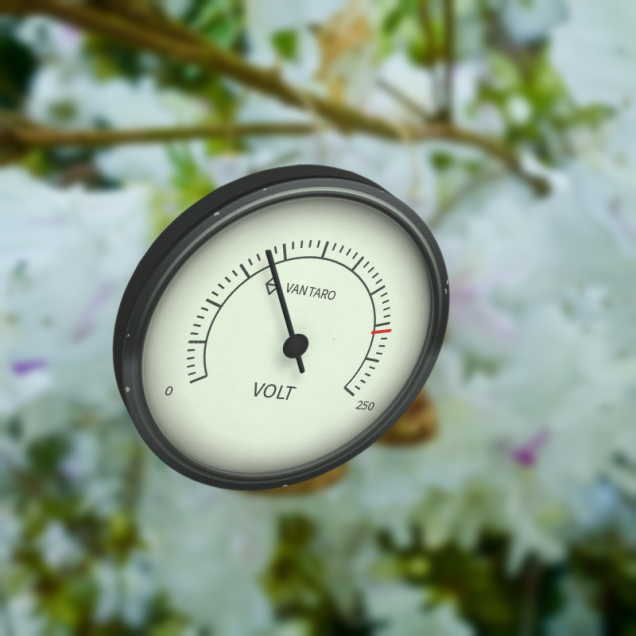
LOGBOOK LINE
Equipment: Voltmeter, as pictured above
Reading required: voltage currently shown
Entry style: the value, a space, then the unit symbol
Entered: 90 V
